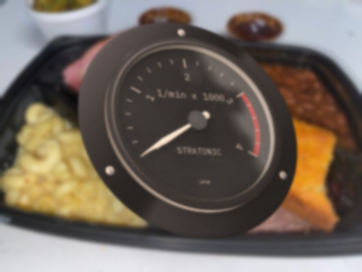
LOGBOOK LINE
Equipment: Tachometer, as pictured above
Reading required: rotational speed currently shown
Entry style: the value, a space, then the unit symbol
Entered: 0 rpm
